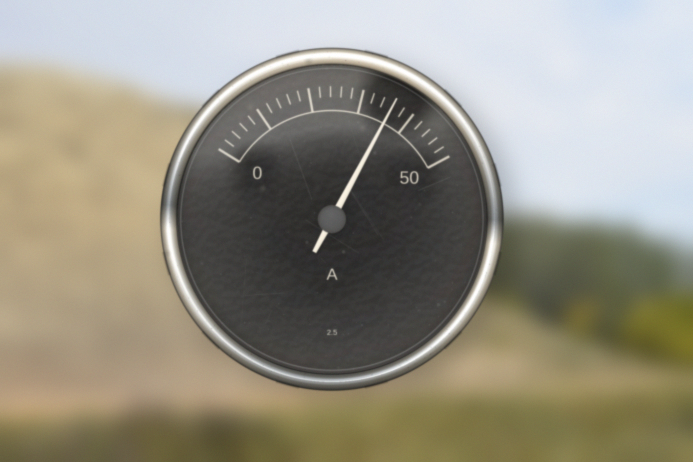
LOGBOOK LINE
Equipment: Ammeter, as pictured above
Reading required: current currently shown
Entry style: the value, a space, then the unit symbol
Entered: 36 A
